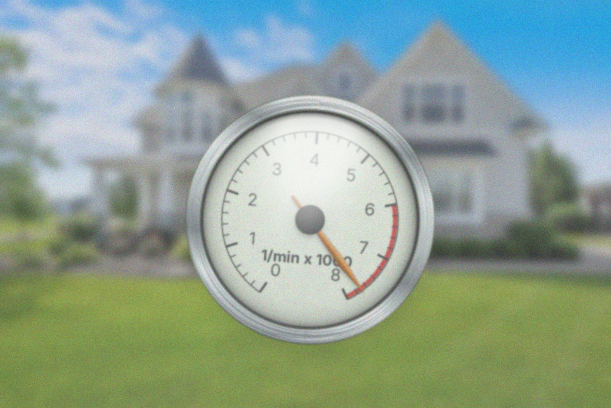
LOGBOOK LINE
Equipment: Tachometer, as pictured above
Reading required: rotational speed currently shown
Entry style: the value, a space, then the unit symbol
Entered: 7700 rpm
